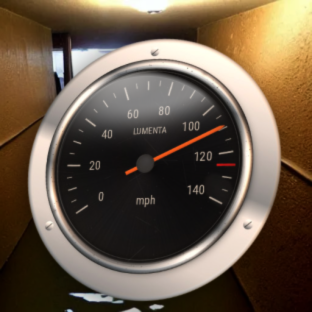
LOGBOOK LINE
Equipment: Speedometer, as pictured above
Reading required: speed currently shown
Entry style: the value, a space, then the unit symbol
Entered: 110 mph
